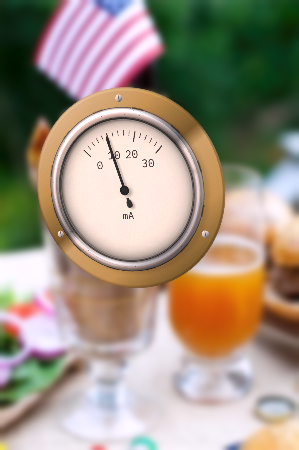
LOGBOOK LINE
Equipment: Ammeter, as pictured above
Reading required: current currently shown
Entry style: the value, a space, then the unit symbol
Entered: 10 mA
